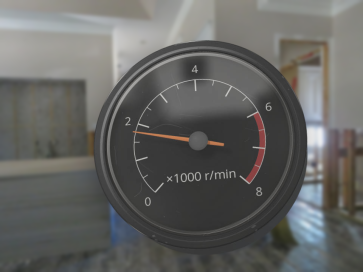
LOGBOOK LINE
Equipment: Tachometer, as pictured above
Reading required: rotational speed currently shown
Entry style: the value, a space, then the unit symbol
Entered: 1750 rpm
